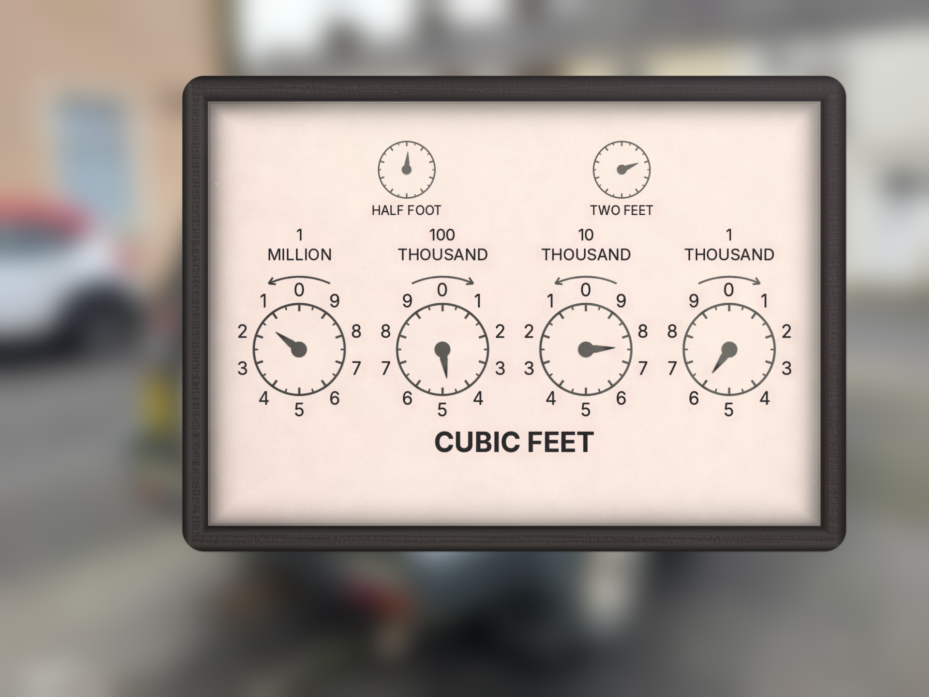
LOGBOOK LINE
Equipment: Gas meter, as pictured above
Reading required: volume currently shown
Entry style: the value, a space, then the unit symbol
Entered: 147600 ft³
